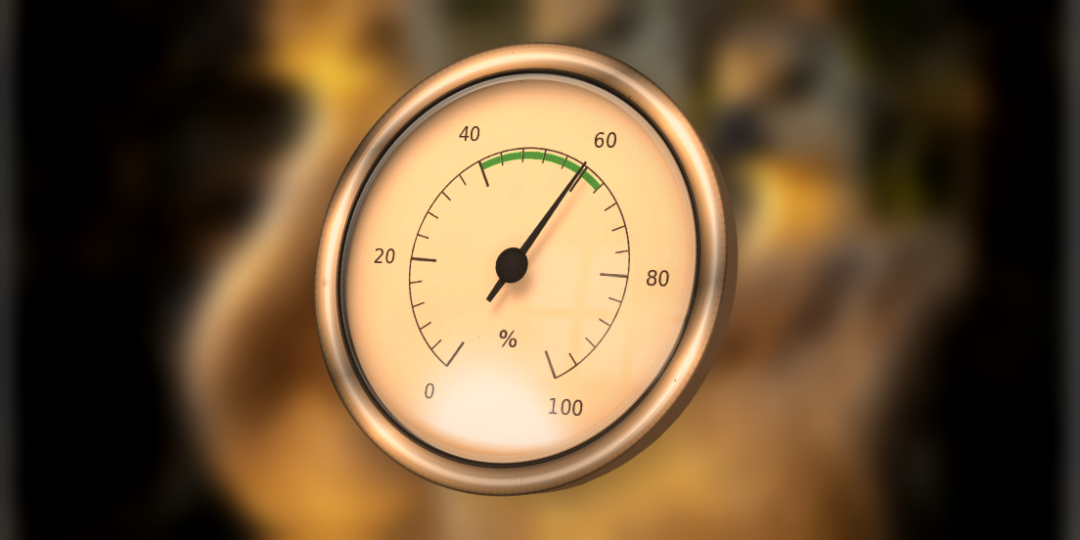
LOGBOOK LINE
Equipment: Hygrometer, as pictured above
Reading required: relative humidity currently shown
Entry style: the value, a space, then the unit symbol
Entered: 60 %
